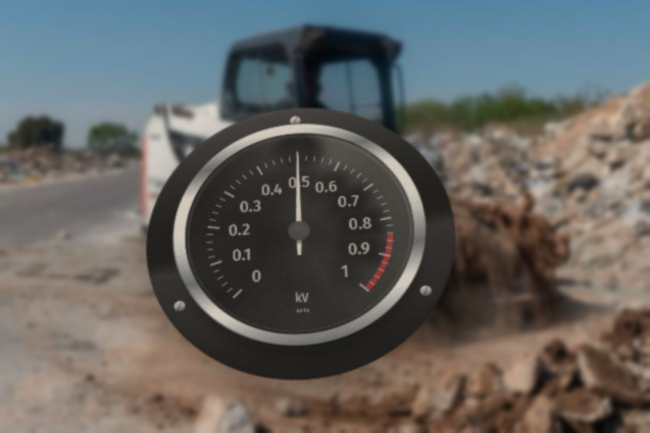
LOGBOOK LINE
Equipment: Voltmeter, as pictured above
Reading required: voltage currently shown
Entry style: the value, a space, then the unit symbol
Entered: 0.5 kV
